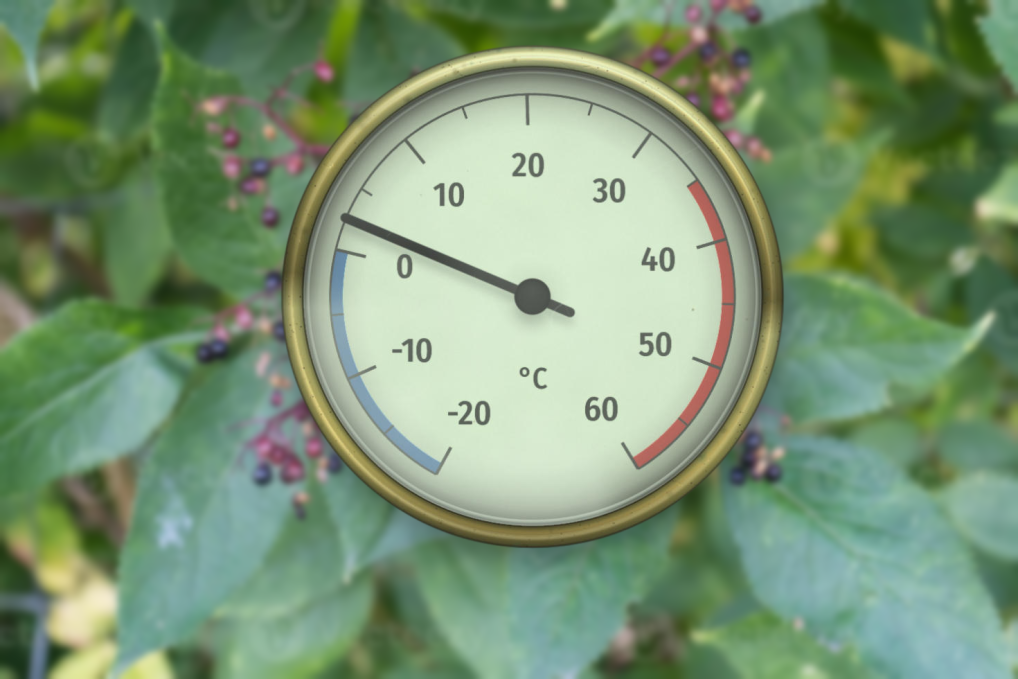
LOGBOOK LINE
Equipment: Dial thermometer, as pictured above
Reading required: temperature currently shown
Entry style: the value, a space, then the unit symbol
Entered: 2.5 °C
